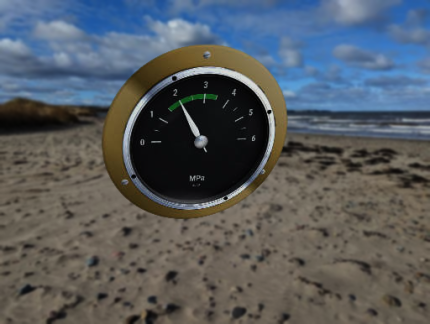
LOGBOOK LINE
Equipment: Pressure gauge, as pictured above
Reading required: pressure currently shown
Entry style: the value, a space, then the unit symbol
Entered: 2 MPa
